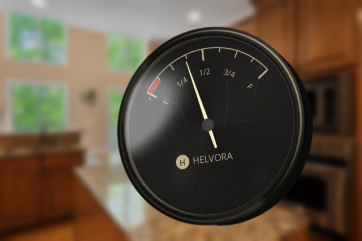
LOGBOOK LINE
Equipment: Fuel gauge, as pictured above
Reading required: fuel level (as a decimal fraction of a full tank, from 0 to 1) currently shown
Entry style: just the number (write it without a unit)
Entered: 0.375
